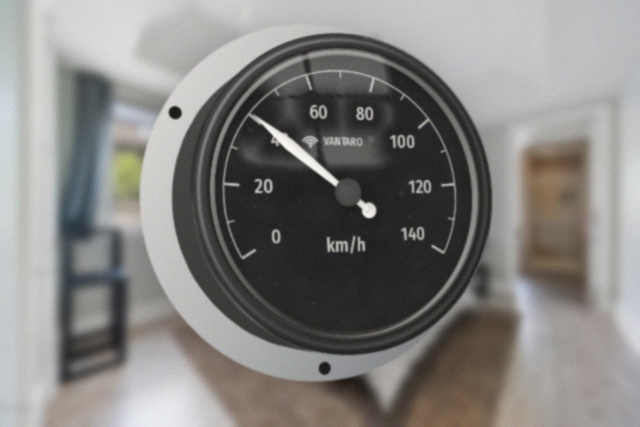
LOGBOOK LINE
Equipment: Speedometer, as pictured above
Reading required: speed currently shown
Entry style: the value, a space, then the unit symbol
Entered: 40 km/h
